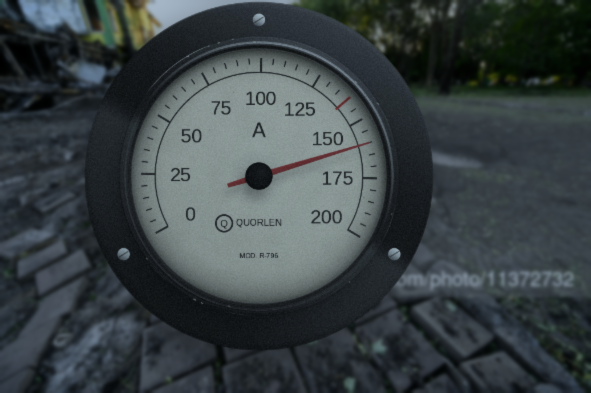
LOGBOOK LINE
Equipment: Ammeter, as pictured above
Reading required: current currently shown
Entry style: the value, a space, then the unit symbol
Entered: 160 A
